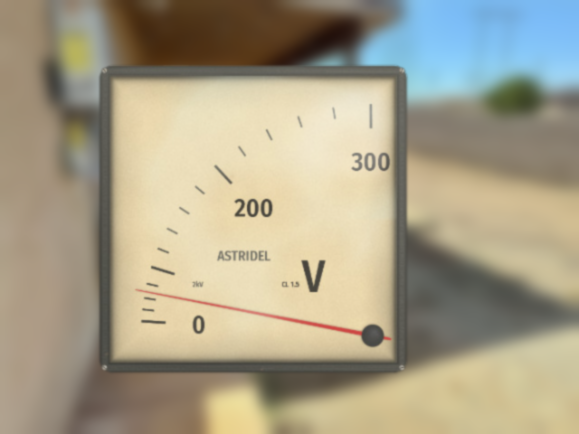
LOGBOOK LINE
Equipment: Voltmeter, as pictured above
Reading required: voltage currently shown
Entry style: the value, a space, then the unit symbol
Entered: 70 V
